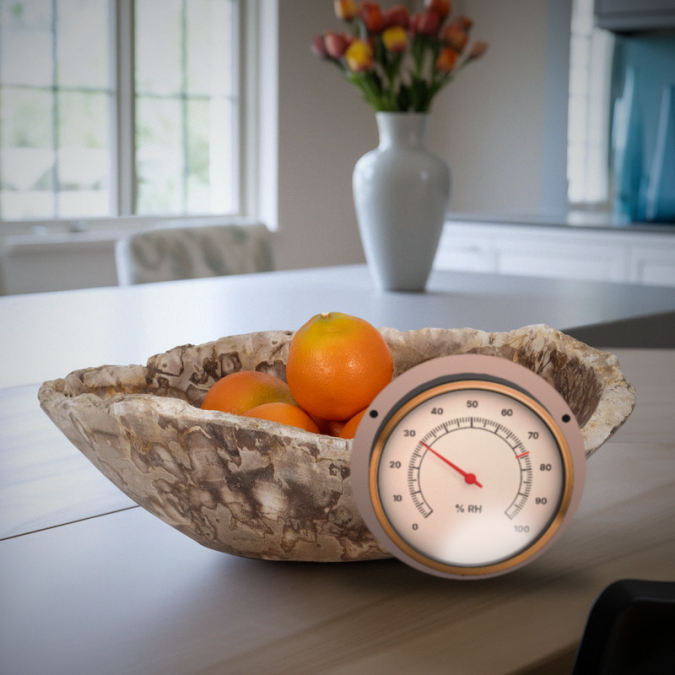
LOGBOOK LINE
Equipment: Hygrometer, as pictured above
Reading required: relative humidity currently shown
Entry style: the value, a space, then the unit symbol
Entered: 30 %
